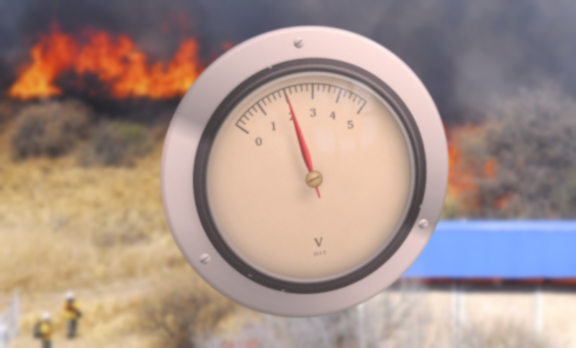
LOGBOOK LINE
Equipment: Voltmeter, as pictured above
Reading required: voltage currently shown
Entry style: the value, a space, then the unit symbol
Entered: 2 V
